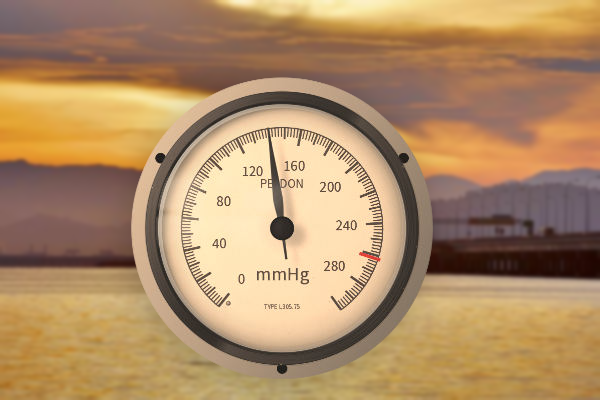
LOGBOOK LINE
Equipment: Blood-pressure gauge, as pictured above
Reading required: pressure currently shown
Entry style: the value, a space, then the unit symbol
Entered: 140 mmHg
